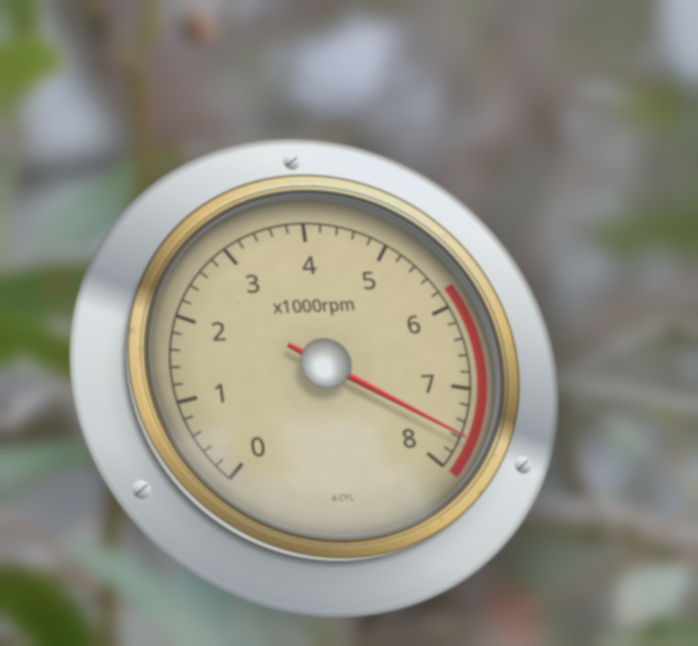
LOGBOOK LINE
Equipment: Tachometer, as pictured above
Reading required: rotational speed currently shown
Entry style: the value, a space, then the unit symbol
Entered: 7600 rpm
